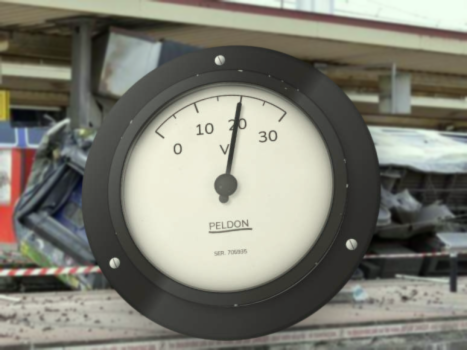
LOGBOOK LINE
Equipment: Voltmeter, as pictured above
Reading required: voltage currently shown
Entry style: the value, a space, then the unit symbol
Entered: 20 V
